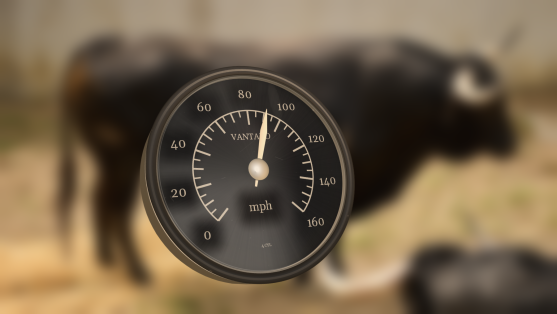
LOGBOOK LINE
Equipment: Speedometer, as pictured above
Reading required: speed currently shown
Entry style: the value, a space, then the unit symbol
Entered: 90 mph
